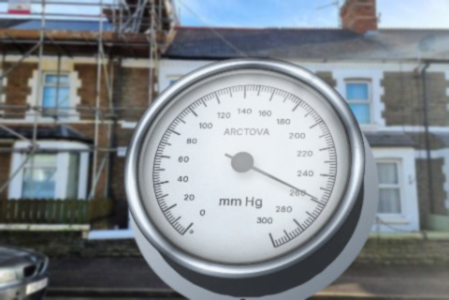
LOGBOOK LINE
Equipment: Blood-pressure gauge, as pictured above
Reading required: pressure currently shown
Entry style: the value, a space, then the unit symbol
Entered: 260 mmHg
